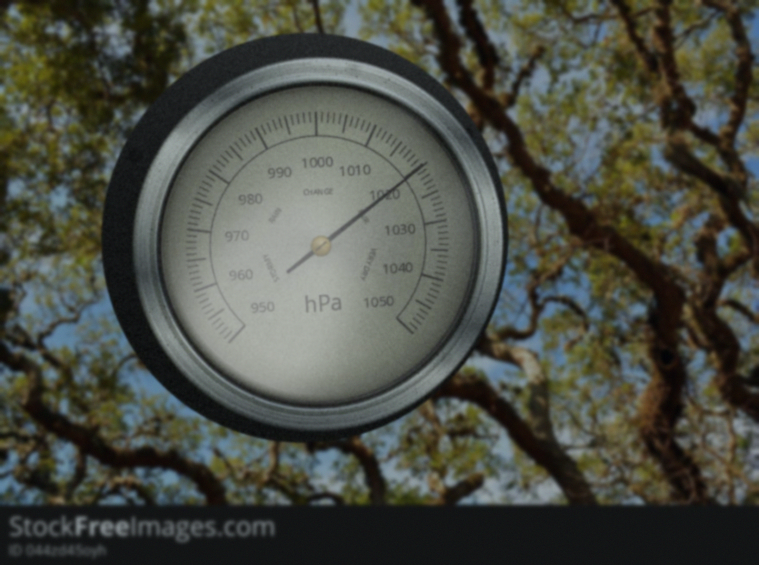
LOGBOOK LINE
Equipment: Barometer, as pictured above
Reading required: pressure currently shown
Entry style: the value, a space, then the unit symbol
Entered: 1020 hPa
